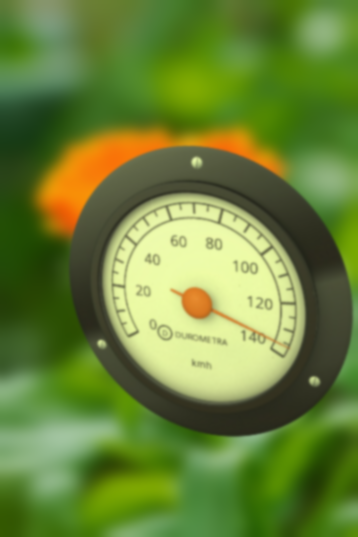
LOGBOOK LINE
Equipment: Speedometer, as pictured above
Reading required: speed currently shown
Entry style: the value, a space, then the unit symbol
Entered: 135 km/h
